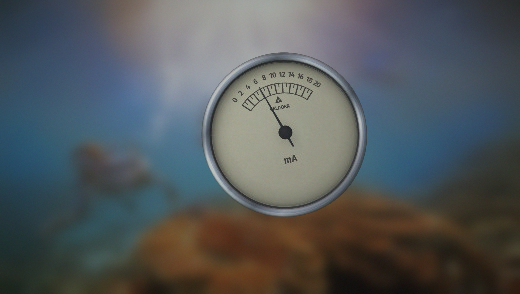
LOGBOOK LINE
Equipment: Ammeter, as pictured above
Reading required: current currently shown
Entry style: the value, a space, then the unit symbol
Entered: 6 mA
